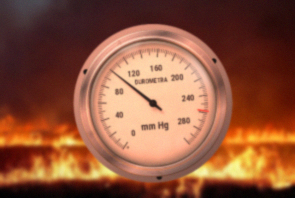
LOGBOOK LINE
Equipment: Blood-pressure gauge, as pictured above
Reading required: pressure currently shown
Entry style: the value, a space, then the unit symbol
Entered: 100 mmHg
